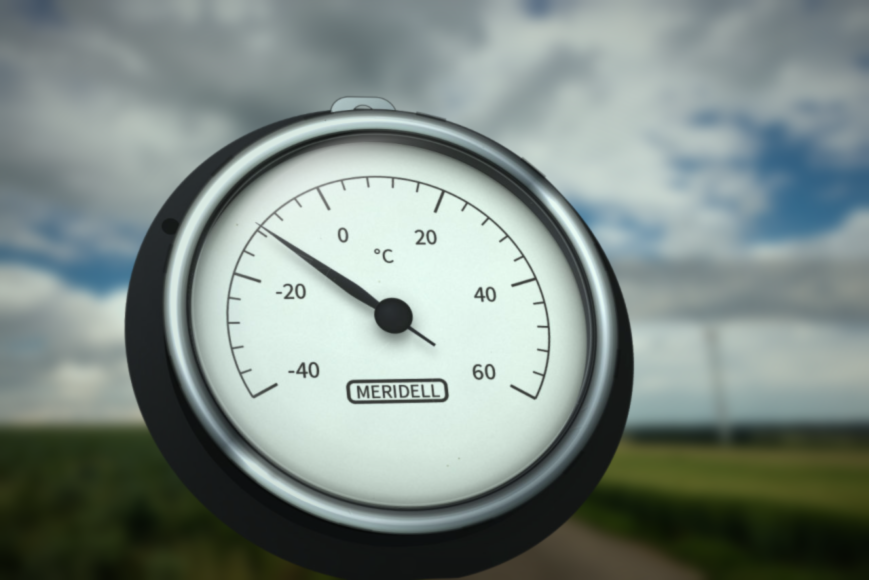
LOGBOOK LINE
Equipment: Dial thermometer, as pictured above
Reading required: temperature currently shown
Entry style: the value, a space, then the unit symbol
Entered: -12 °C
